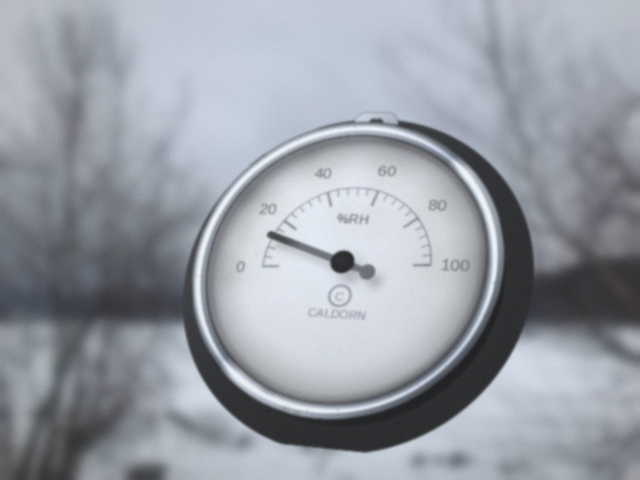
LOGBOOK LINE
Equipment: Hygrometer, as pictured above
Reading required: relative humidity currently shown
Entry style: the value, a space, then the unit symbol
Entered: 12 %
